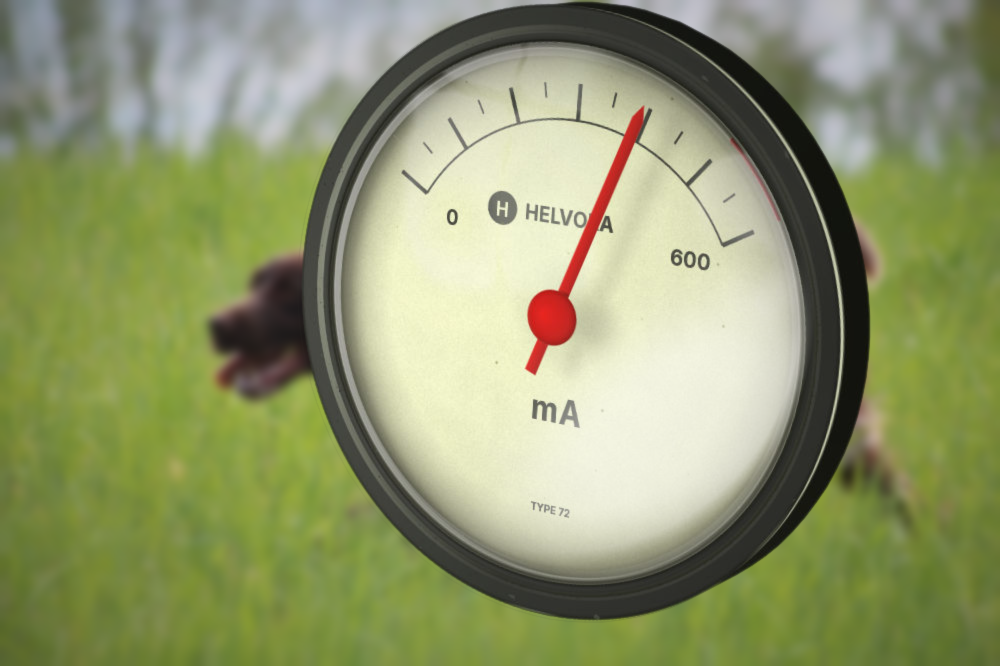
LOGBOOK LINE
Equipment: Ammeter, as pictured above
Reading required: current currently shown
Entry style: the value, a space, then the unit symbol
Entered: 400 mA
